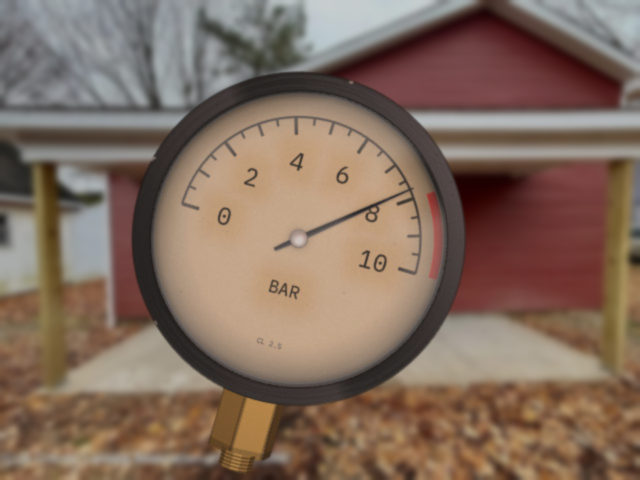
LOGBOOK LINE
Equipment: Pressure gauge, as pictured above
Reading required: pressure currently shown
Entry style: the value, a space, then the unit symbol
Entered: 7.75 bar
